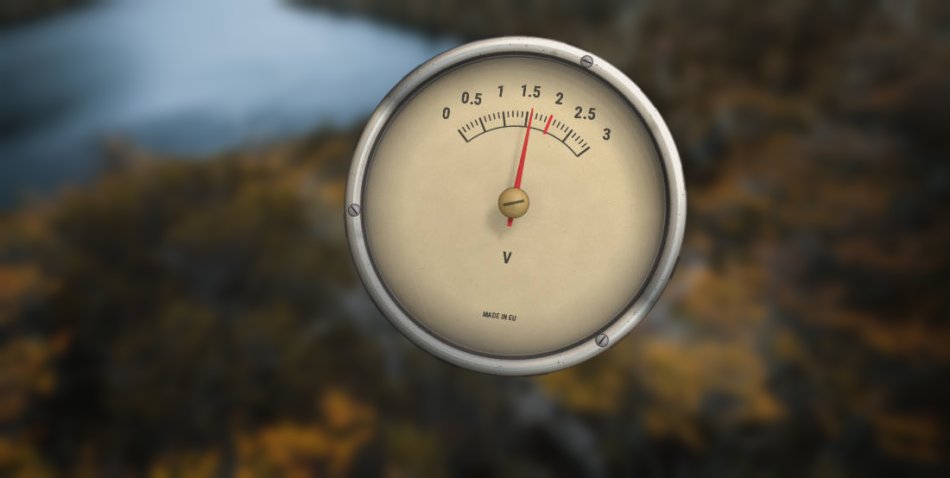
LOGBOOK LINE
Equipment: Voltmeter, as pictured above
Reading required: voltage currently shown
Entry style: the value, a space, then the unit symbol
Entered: 1.6 V
